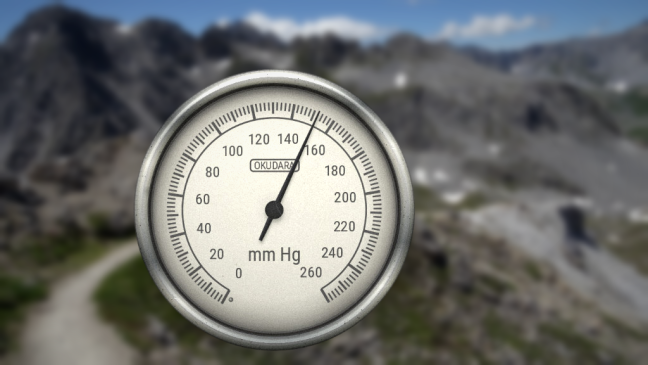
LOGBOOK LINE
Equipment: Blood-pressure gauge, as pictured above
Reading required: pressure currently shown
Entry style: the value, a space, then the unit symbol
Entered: 152 mmHg
